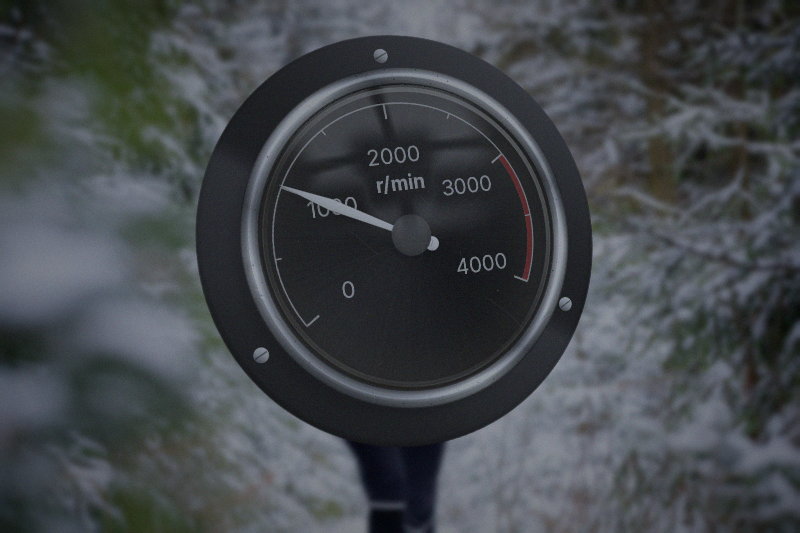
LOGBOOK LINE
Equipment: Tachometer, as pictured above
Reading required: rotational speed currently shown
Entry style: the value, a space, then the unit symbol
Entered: 1000 rpm
